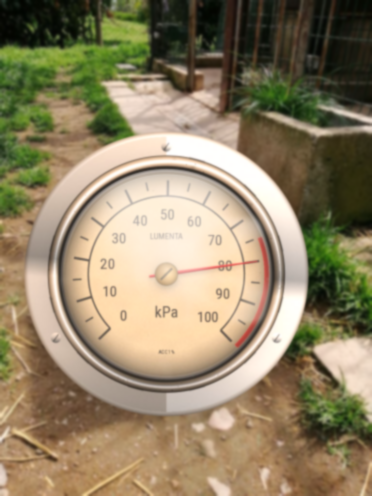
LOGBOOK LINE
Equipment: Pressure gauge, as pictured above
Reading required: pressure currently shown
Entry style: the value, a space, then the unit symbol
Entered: 80 kPa
